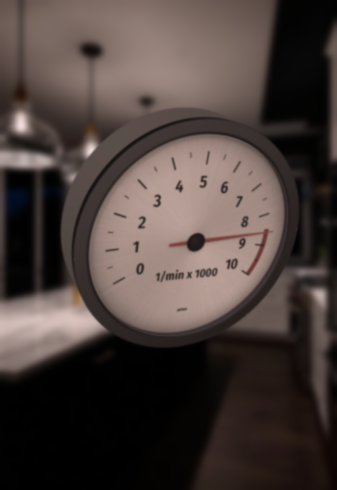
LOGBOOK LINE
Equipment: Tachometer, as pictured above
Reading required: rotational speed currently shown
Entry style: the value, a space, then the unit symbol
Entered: 8500 rpm
